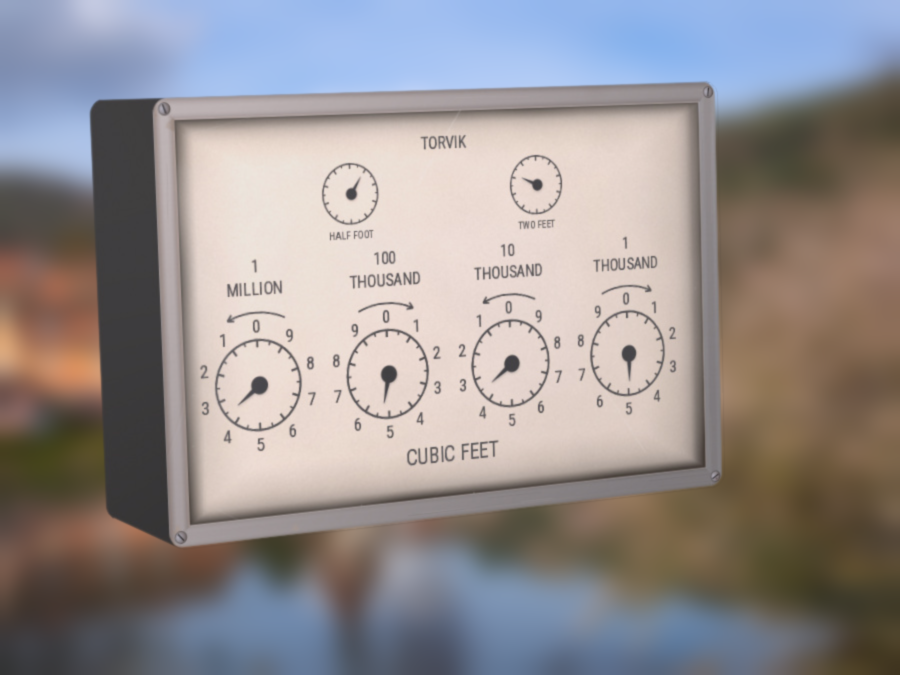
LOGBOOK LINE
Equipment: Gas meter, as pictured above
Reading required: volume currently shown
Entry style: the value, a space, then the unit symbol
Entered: 353500 ft³
